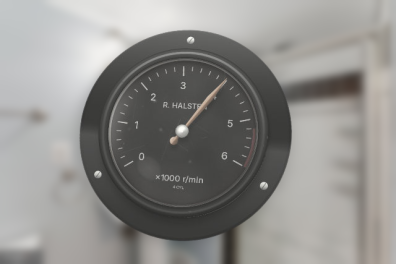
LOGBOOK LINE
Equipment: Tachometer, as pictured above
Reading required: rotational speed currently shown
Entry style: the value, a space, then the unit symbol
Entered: 4000 rpm
